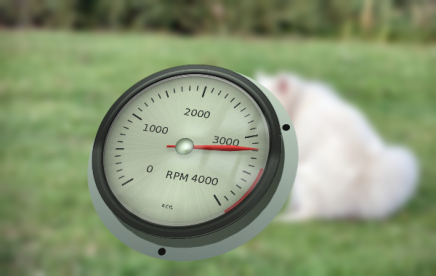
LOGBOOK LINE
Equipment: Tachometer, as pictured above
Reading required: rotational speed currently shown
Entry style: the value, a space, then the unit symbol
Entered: 3200 rpm
